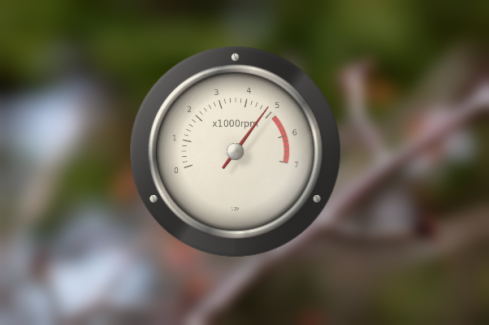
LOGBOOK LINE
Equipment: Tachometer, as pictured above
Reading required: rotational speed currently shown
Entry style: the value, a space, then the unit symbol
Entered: 4800 rpm
